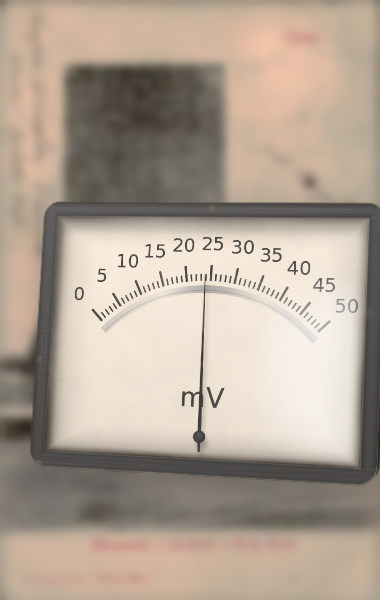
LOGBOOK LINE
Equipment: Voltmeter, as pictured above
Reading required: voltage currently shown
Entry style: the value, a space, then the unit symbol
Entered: 24 mV
